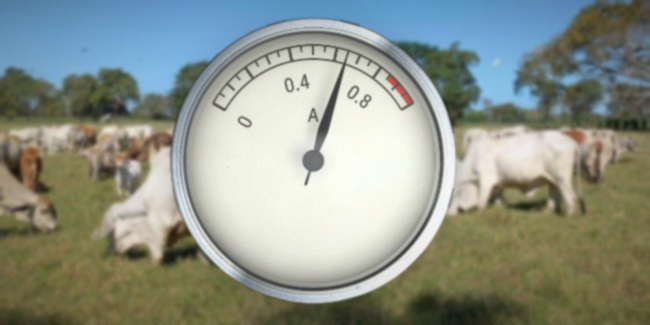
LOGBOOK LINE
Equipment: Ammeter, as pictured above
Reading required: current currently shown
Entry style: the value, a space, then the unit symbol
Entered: 0.65 A
